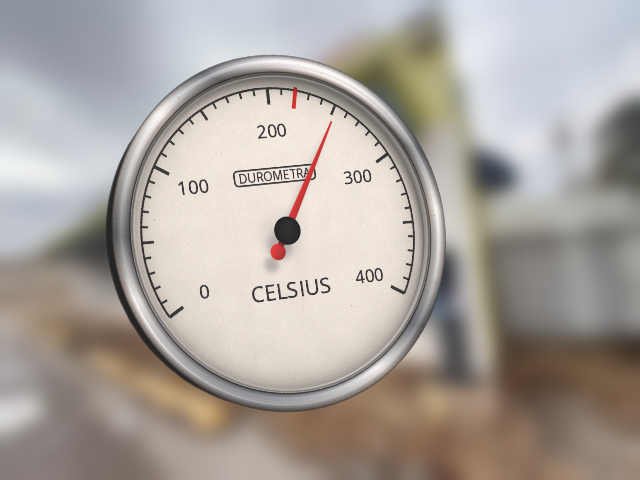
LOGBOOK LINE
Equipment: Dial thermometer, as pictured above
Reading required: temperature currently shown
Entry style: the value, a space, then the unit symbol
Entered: 250 °C
